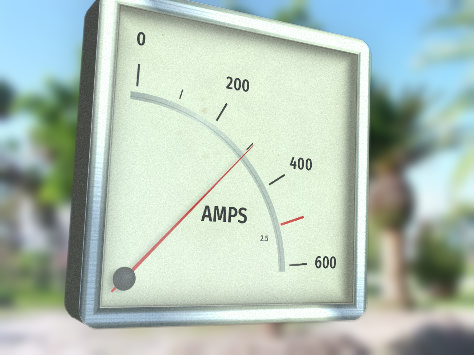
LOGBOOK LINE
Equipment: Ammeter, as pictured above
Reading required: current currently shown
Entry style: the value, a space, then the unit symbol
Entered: 300 A
